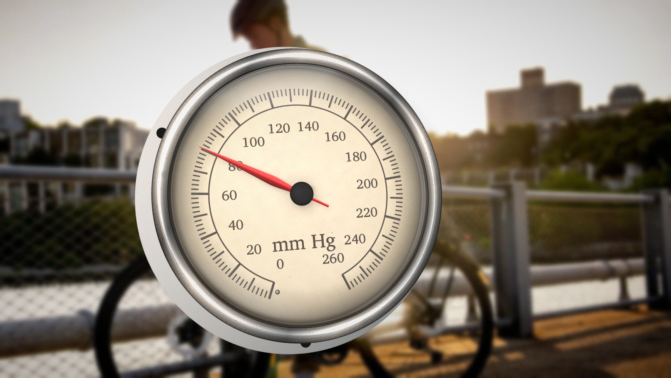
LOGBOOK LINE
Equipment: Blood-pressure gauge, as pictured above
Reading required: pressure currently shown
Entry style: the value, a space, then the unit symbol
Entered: 80 mmHg
